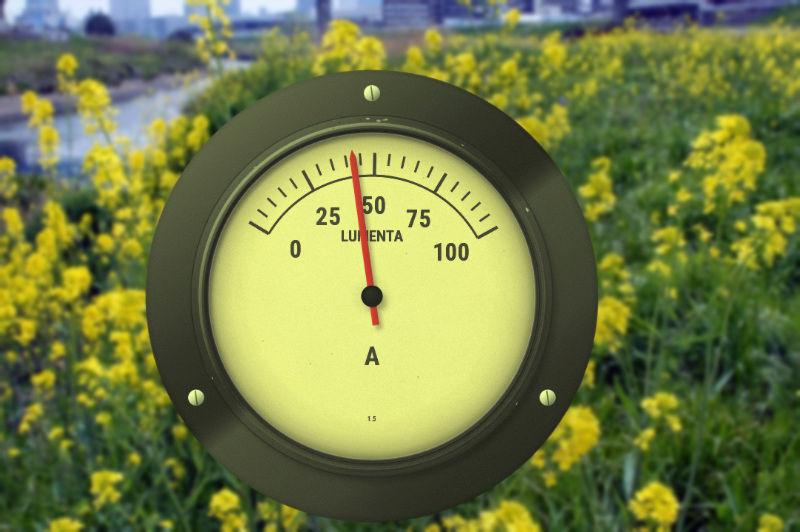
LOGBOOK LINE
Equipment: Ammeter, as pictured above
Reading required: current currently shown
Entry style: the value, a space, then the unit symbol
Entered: 42.5 A
